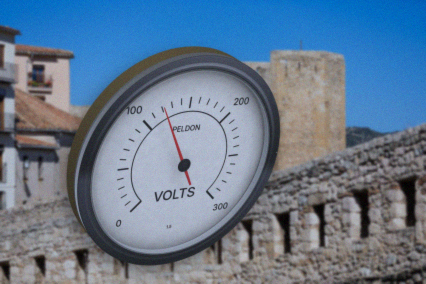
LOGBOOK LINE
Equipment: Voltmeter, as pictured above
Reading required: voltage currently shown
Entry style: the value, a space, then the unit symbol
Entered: 120 V
